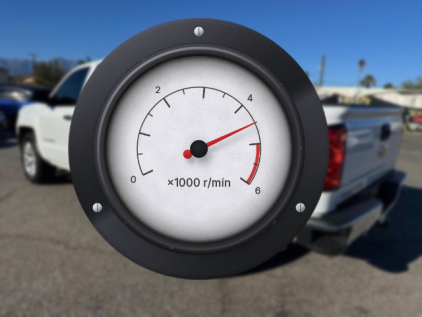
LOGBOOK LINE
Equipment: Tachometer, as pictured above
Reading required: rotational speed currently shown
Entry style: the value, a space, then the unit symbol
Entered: 4500 rpm
